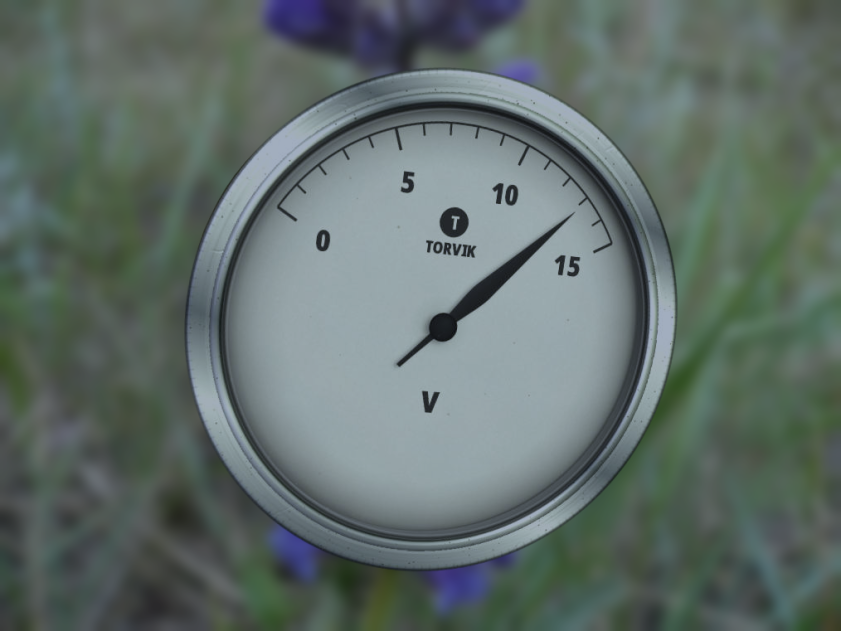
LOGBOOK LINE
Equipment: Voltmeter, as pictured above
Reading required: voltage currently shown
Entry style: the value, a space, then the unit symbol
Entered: 13 V
